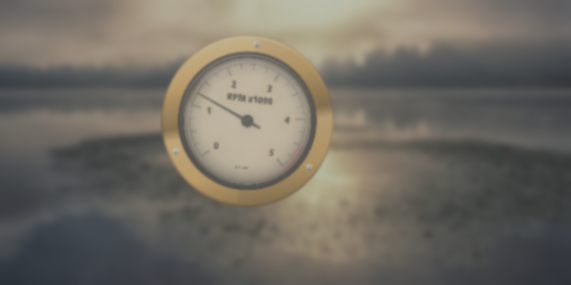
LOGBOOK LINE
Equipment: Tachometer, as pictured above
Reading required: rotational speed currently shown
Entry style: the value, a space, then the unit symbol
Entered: 1250 rpm
